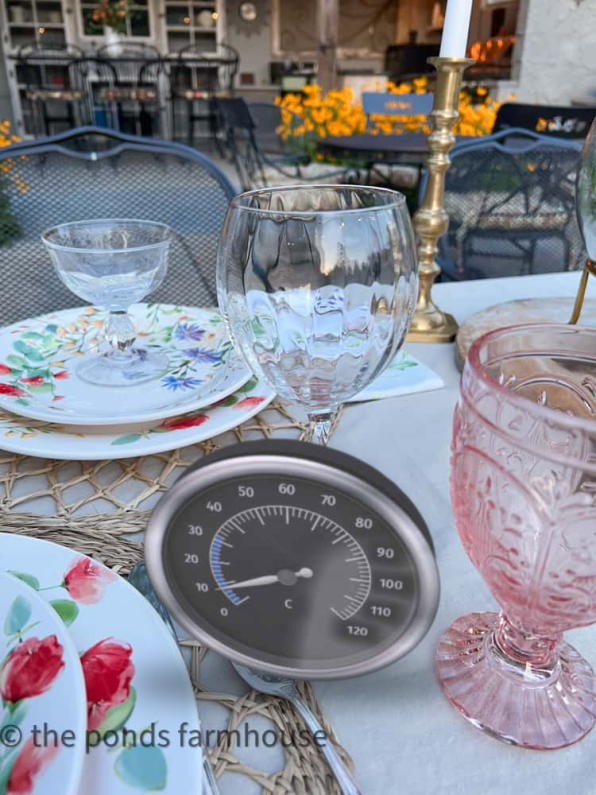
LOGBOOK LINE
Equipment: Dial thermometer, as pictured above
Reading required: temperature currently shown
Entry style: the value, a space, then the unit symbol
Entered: 10 °C
